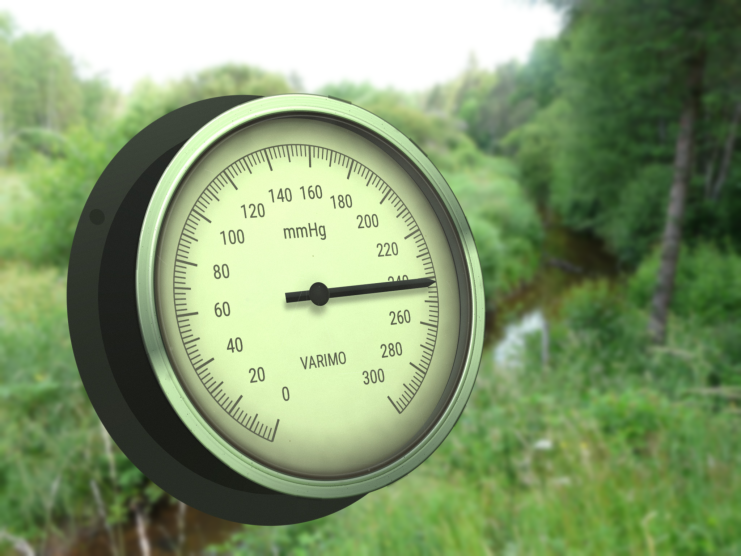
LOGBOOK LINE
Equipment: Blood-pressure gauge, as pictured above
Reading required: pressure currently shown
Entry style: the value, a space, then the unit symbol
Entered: 242 mmHg
